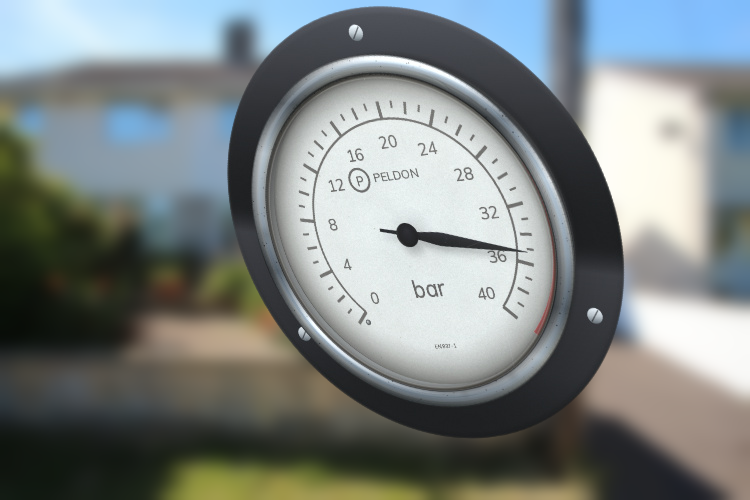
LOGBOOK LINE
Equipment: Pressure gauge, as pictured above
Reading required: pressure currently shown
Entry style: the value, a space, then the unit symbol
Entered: 35 bar
